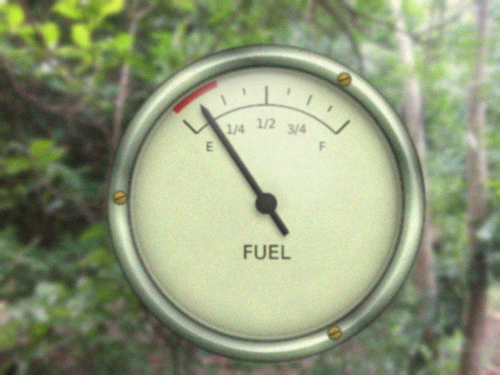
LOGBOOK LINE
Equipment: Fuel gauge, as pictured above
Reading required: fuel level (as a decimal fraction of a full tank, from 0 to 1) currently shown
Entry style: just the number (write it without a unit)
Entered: 0.125
